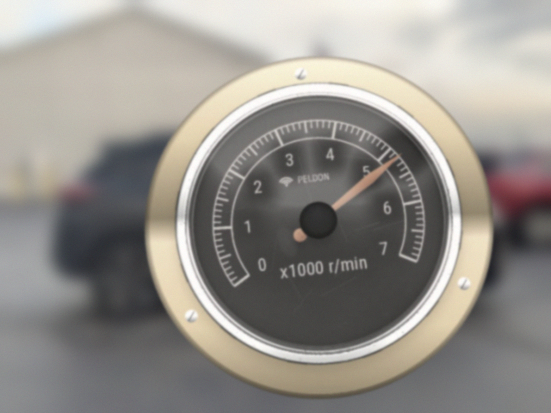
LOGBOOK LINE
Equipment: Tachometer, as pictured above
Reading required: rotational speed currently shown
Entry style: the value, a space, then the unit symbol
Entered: 5200 rpm
